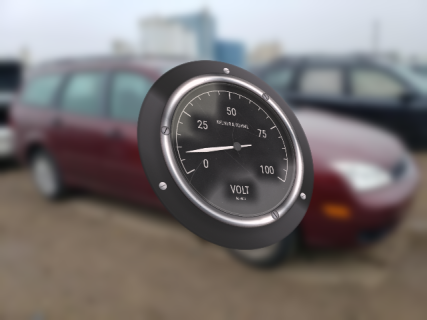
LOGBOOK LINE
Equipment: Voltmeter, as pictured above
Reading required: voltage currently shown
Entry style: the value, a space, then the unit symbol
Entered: 7.5 V
